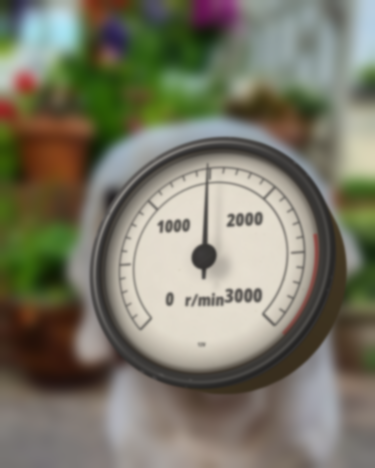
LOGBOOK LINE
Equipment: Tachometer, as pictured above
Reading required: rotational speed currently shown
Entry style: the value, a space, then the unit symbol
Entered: 1500 rpm
